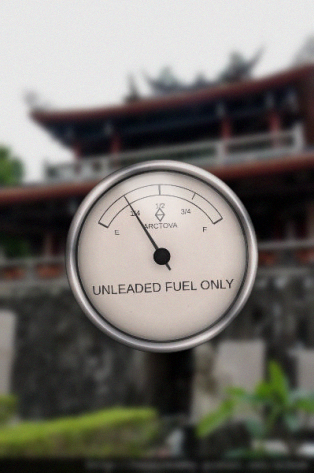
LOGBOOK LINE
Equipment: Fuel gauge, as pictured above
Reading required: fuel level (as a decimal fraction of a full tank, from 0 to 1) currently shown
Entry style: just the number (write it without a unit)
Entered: 0.25
